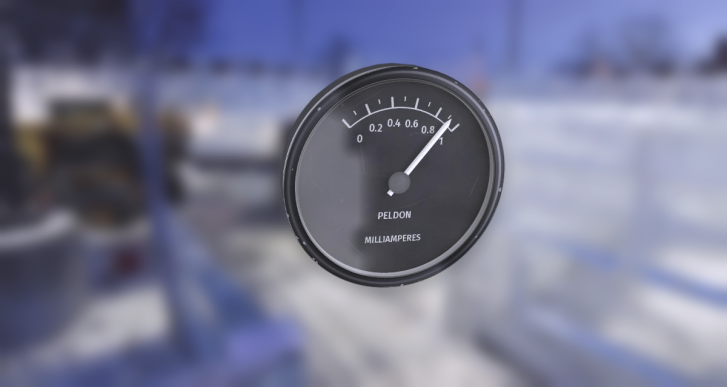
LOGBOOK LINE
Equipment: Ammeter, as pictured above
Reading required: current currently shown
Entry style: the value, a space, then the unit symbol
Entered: 0.9 mA
